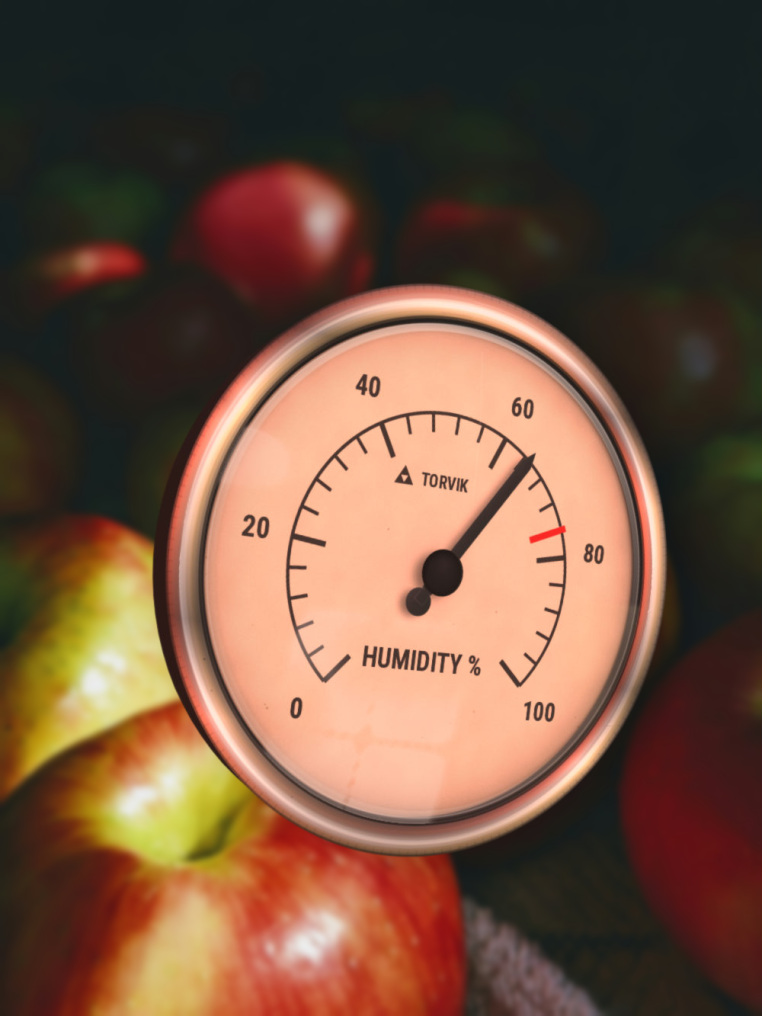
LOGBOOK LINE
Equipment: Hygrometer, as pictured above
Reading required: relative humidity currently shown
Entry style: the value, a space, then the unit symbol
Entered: 64 %
